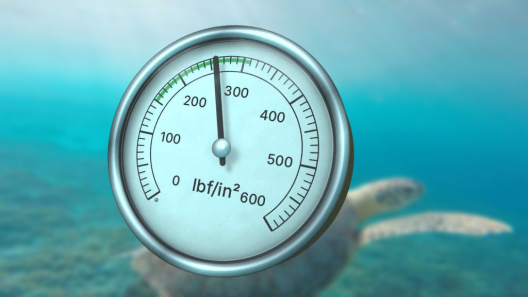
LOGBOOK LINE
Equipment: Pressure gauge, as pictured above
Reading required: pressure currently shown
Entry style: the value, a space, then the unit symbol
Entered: 260 psi
